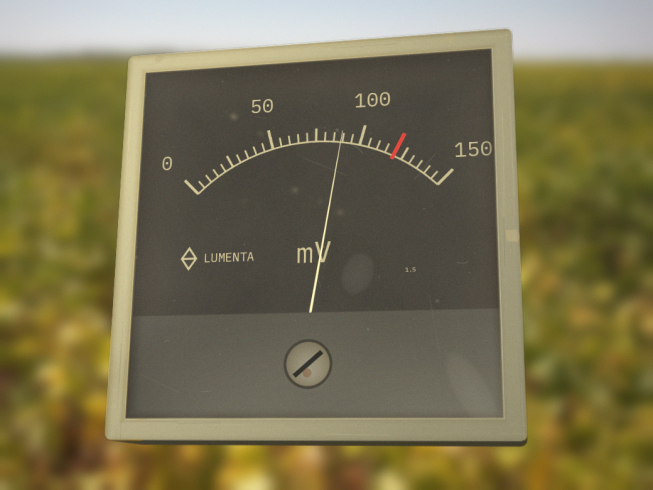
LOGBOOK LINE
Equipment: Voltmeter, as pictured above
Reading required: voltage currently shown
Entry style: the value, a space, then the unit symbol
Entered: 90 mV
